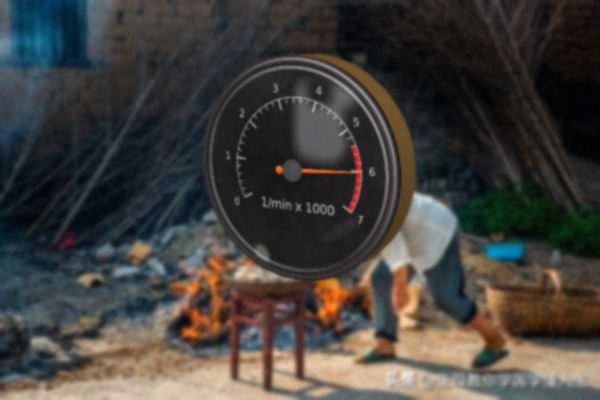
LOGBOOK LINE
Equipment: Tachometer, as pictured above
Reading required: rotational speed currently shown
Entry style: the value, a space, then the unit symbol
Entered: 6000 rpm
